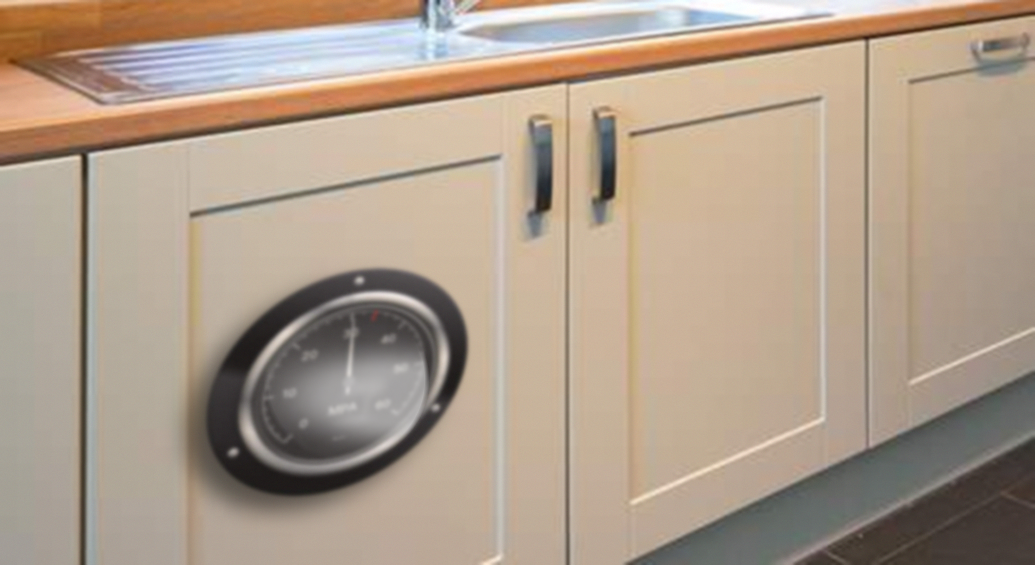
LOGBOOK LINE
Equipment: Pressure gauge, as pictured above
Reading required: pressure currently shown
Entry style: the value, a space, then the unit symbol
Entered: 30 MPa
